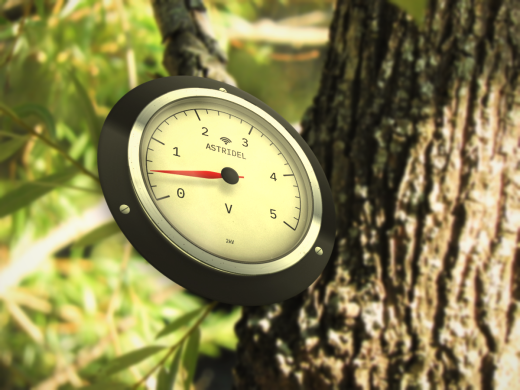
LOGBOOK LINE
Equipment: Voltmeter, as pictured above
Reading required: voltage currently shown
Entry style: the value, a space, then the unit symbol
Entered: 0.4 V
